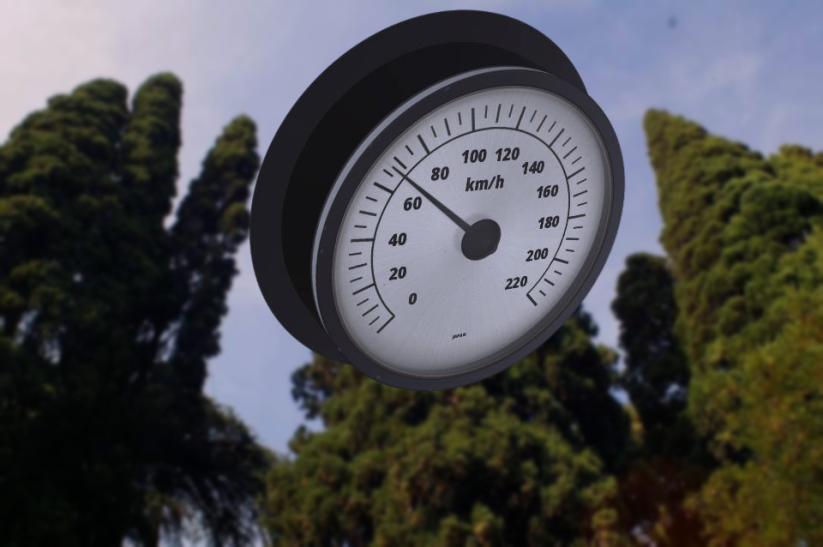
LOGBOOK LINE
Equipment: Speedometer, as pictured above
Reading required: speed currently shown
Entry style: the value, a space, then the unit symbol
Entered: 67.5 km/h
